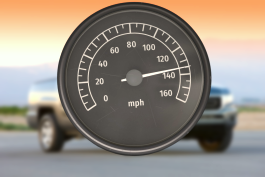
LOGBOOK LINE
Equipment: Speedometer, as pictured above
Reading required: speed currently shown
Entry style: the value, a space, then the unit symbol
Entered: 135 mph
